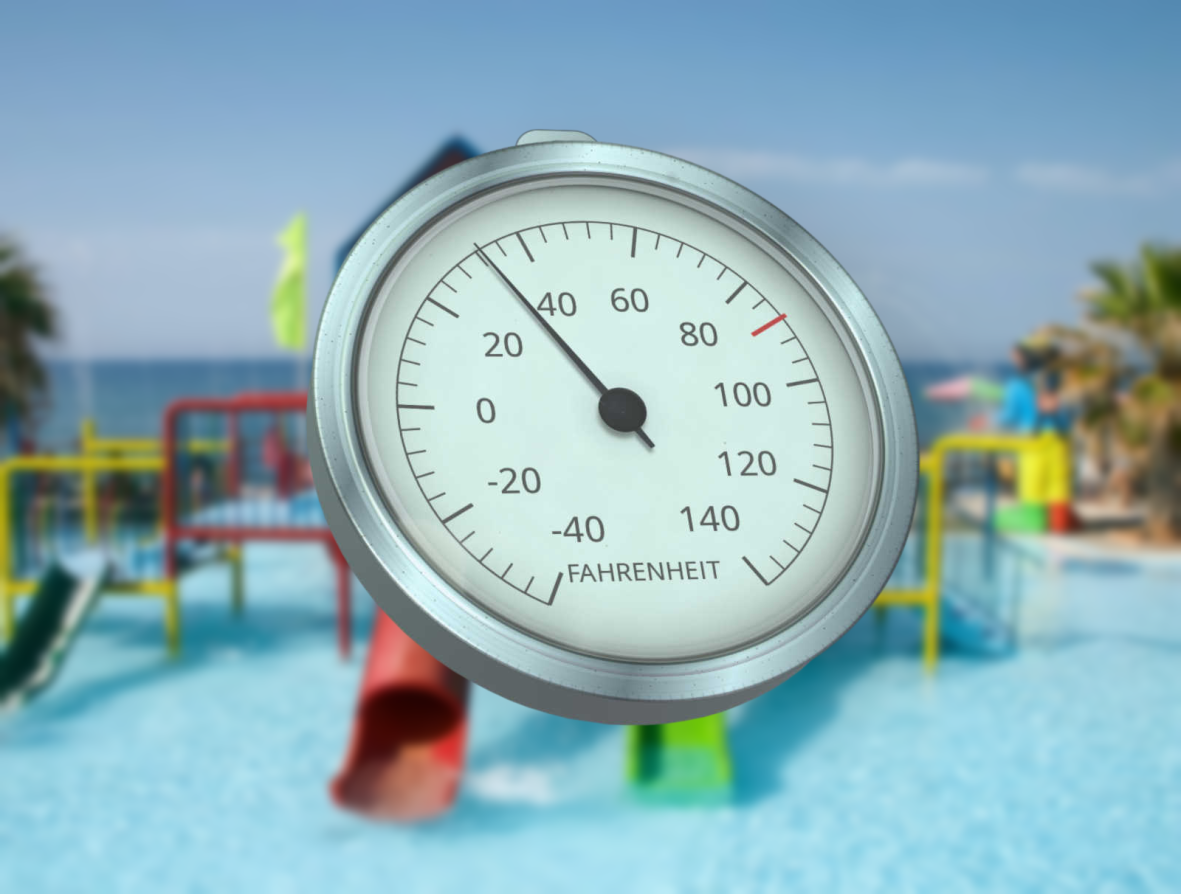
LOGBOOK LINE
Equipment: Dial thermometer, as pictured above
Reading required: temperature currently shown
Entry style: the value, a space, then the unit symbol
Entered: 32 °F
